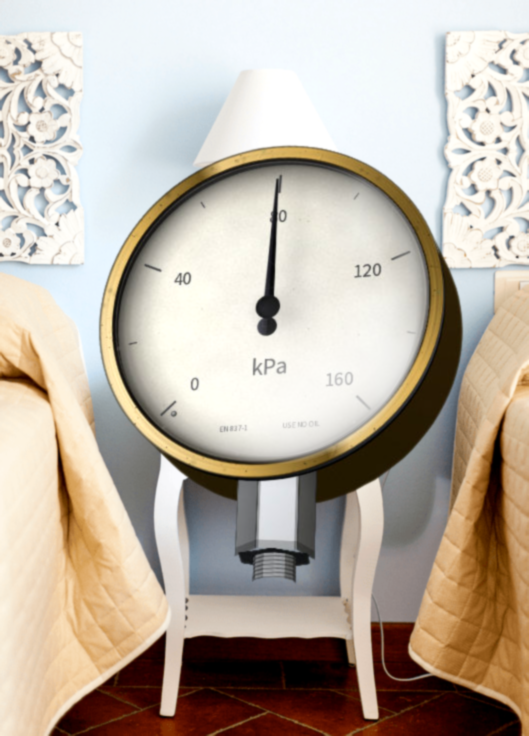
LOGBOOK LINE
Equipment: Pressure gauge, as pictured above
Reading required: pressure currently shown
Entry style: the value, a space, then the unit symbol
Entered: 80 kPa
